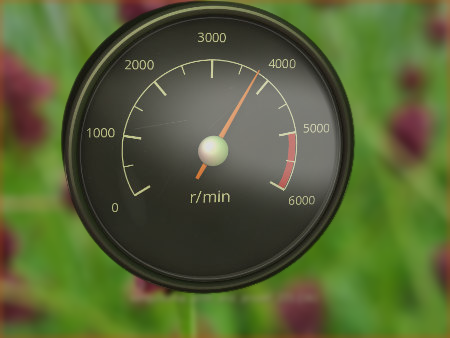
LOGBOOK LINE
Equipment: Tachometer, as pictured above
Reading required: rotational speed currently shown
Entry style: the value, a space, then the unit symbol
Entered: 3750 rpm
